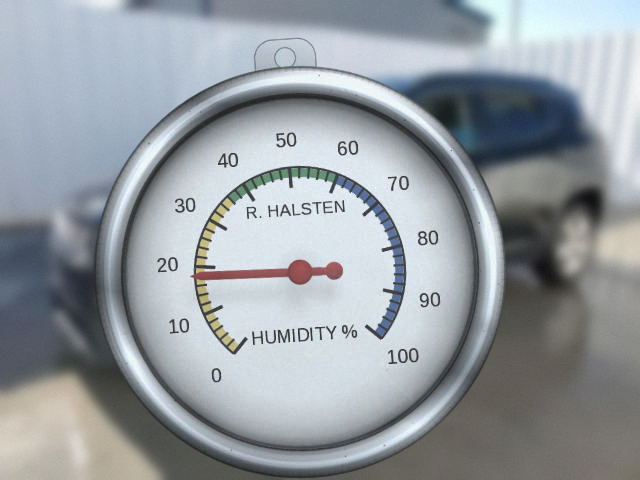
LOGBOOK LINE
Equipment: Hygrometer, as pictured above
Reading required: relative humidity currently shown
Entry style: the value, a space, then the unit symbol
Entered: 18 %
